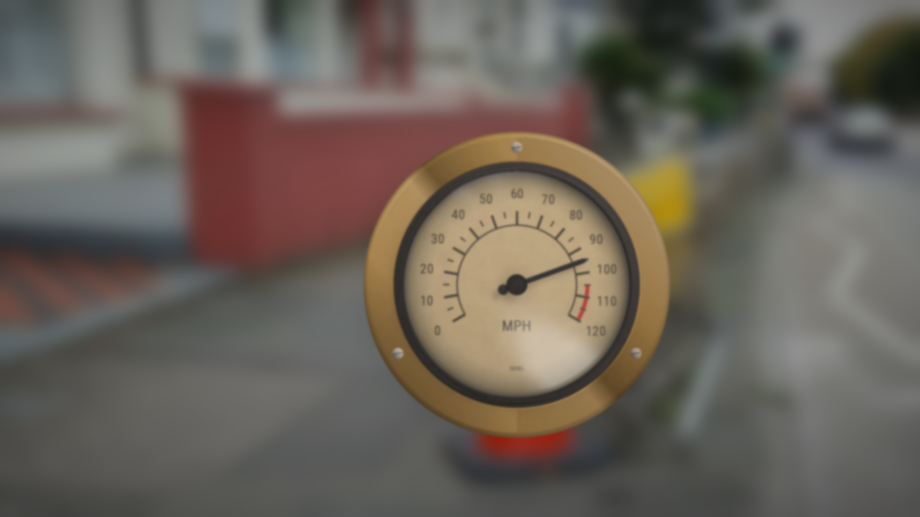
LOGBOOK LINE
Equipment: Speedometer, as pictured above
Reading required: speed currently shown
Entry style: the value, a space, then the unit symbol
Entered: 95 mph
